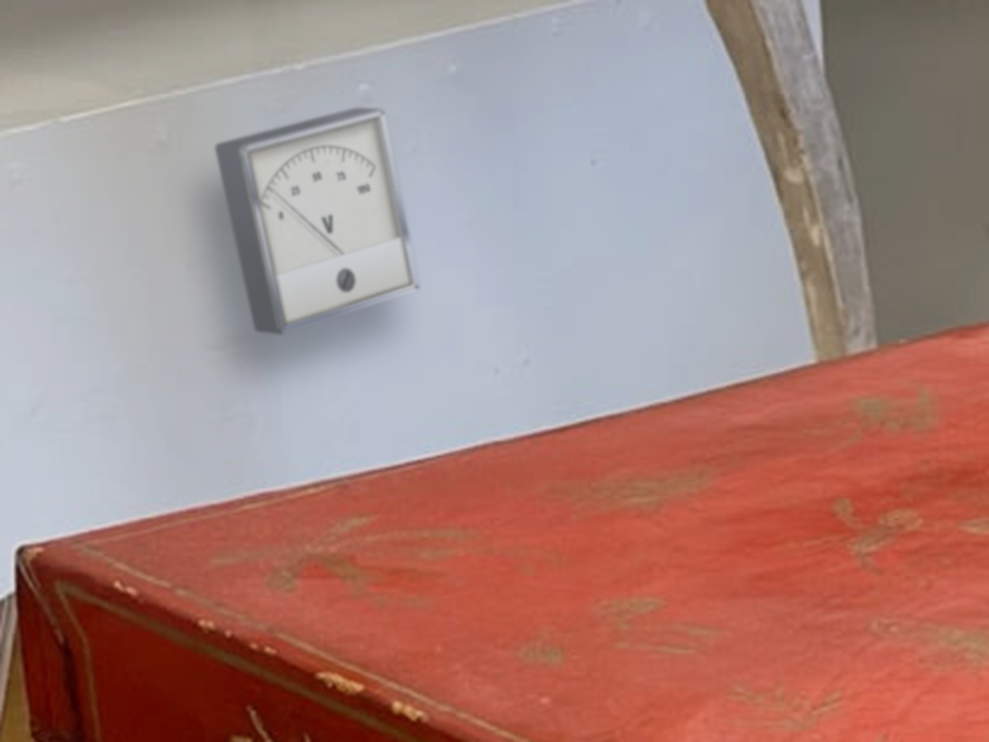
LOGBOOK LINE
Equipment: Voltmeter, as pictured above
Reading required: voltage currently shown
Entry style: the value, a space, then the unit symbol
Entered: 10 V
